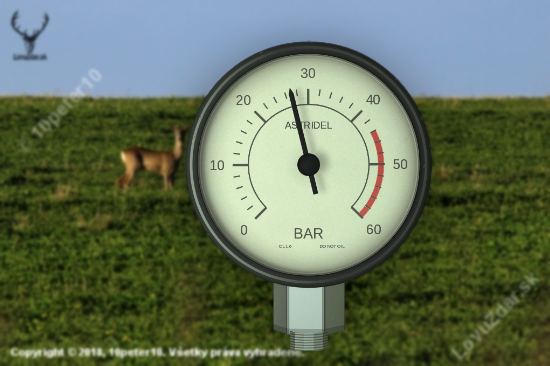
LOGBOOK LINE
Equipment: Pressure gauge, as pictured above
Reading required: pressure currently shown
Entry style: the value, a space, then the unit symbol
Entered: 27 bar
